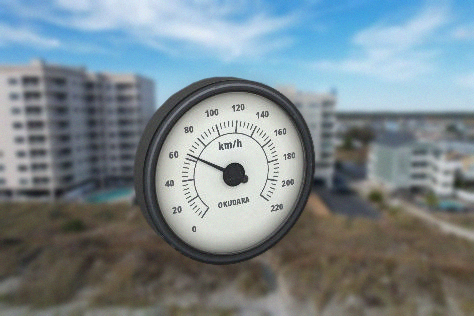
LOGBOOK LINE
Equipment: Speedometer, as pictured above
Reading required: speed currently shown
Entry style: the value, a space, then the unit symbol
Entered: 64 km/h
